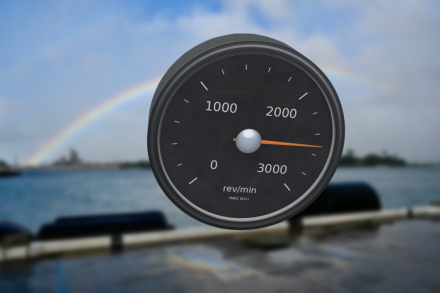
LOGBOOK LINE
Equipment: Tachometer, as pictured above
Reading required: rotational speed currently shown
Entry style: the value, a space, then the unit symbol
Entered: 2500 rpm
